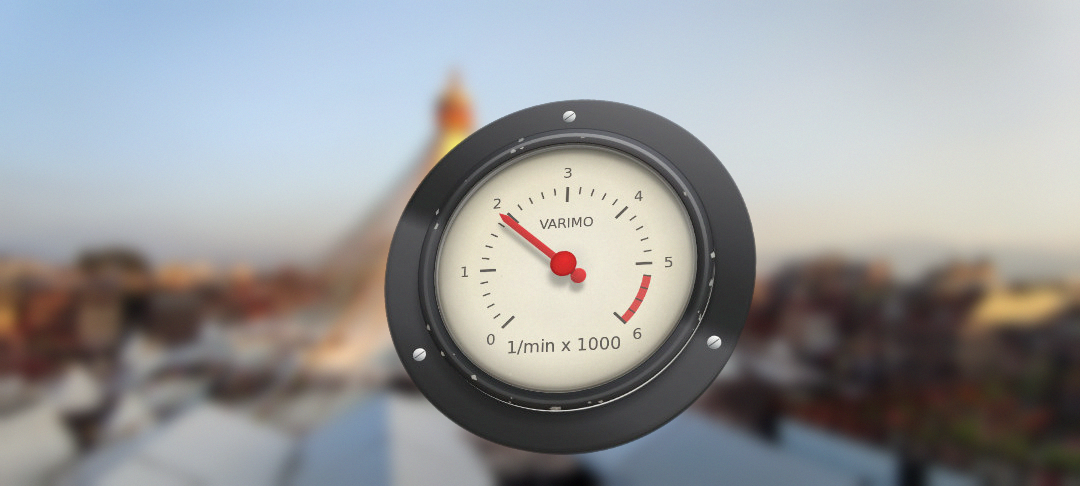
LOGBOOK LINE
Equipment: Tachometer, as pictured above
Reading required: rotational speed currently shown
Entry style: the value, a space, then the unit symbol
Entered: 1900 rpm
